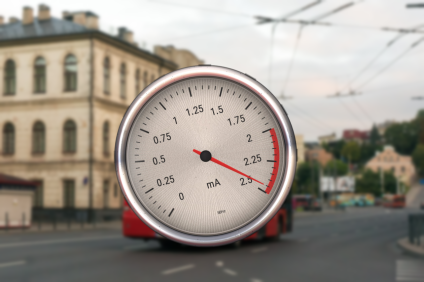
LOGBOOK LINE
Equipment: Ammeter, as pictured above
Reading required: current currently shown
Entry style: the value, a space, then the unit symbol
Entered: 2.45 mA
